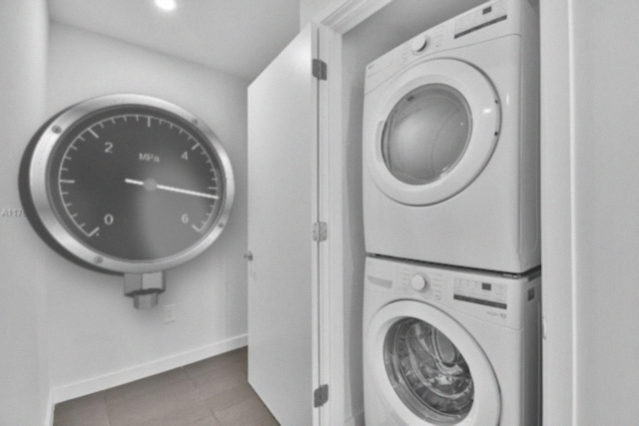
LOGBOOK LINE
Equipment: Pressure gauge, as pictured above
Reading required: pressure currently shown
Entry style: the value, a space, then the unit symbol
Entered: 5.2 MPa
